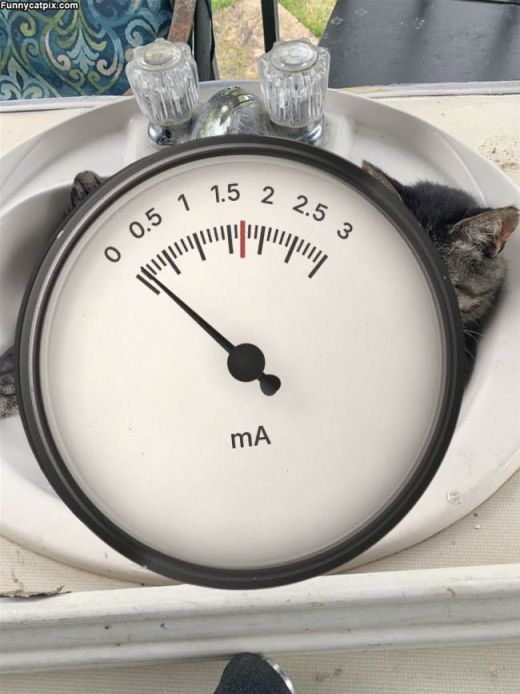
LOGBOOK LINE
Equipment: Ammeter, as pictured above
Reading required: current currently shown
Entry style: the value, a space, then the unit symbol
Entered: 0.1 mA
